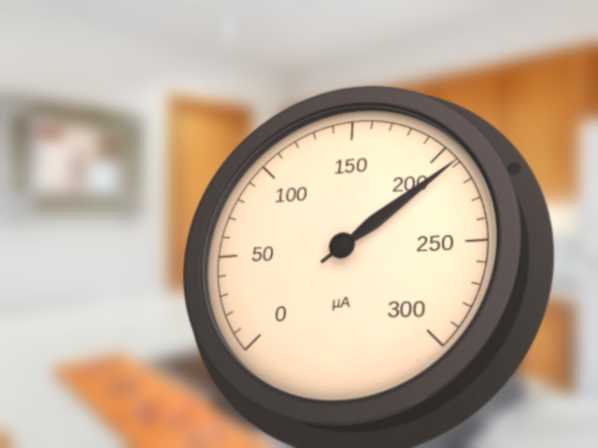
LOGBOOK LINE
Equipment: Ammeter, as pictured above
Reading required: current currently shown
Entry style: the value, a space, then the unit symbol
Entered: 210 µA
